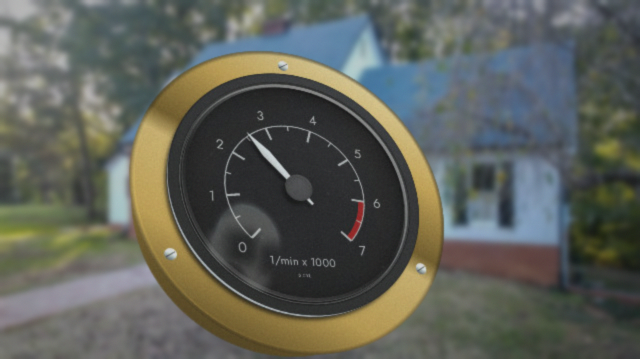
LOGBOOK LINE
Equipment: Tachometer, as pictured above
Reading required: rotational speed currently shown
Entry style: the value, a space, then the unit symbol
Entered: 2500 rpm
